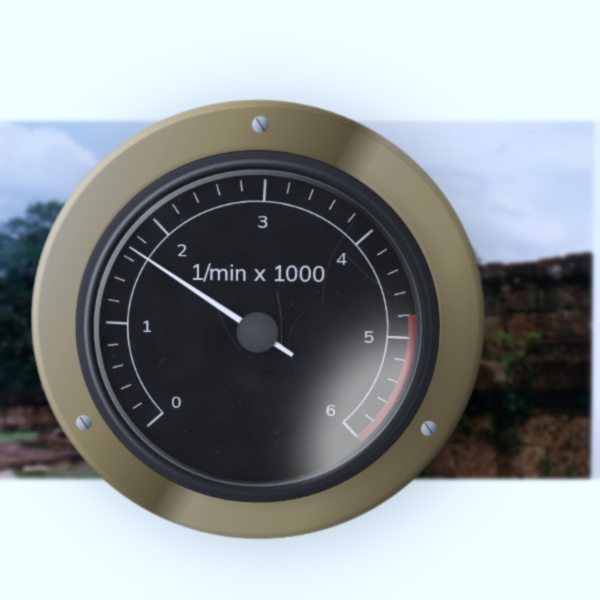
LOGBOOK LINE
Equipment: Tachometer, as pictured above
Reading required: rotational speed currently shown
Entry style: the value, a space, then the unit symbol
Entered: 1700 rpm
